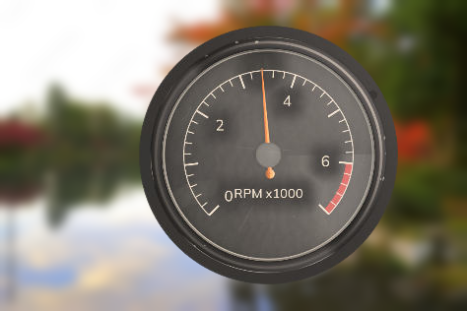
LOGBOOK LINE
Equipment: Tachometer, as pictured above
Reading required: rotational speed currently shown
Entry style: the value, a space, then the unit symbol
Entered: 3400 rpm
